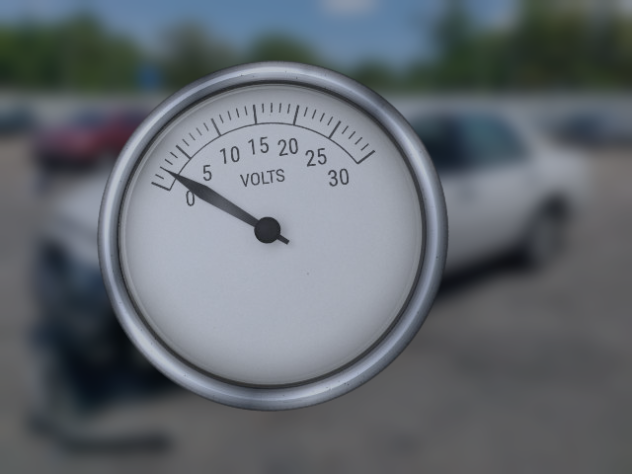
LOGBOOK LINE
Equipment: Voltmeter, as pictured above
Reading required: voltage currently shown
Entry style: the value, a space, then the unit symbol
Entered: 2 V
